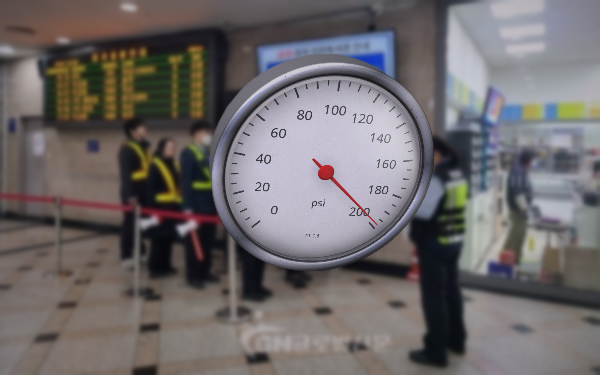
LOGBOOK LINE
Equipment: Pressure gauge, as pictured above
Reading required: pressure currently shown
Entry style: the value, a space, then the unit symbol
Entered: 197.5 psi
